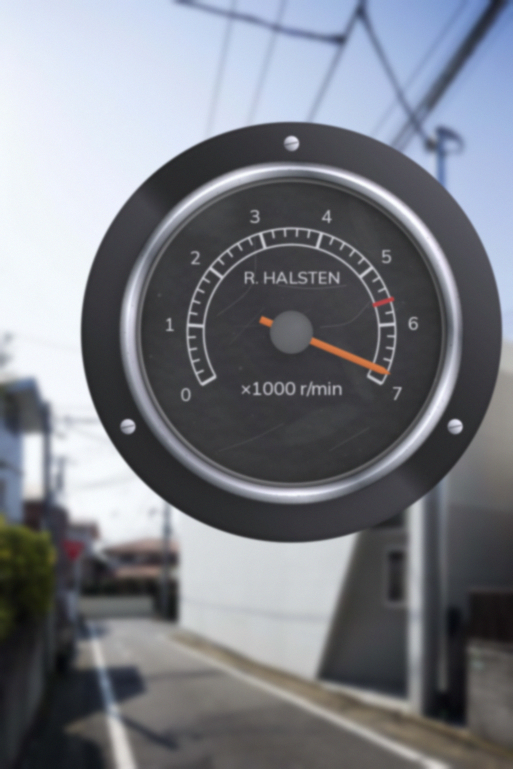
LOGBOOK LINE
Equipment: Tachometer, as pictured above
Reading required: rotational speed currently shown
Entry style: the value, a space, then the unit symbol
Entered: 6800 rpm
